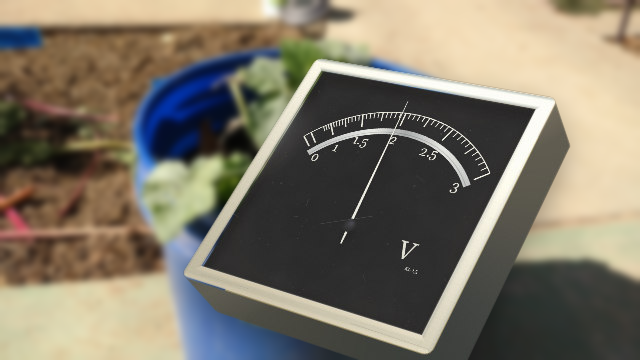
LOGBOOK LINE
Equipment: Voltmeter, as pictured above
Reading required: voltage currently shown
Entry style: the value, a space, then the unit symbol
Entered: 2 V
